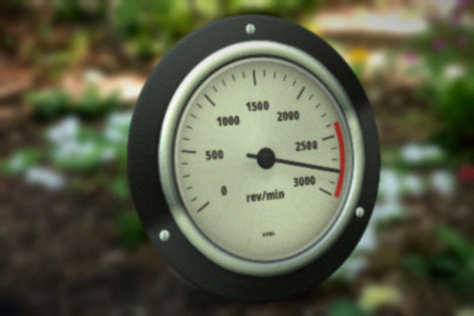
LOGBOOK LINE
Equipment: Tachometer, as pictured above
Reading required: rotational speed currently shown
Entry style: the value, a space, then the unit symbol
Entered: 2800 rpm
